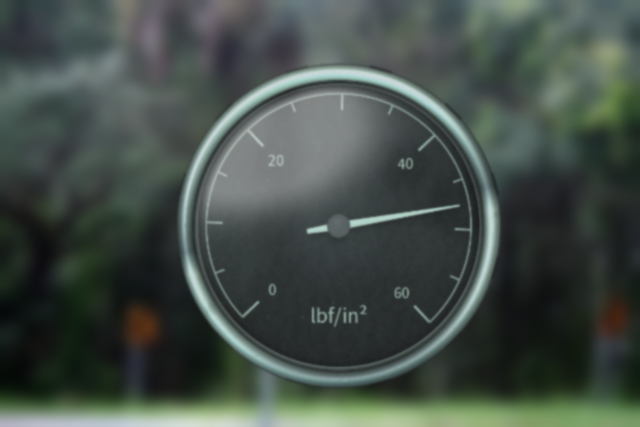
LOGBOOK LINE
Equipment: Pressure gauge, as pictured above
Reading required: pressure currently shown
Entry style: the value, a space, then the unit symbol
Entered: 47.5 psi
